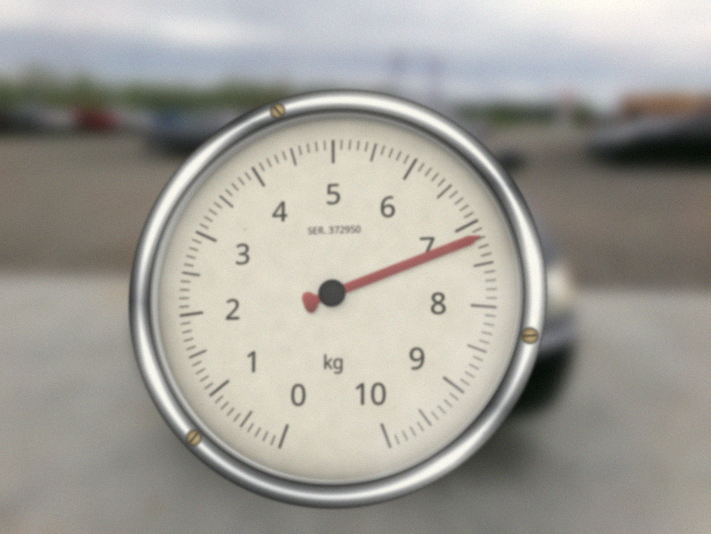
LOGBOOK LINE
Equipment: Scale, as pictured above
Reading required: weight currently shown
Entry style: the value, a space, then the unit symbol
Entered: 7.2 kg
